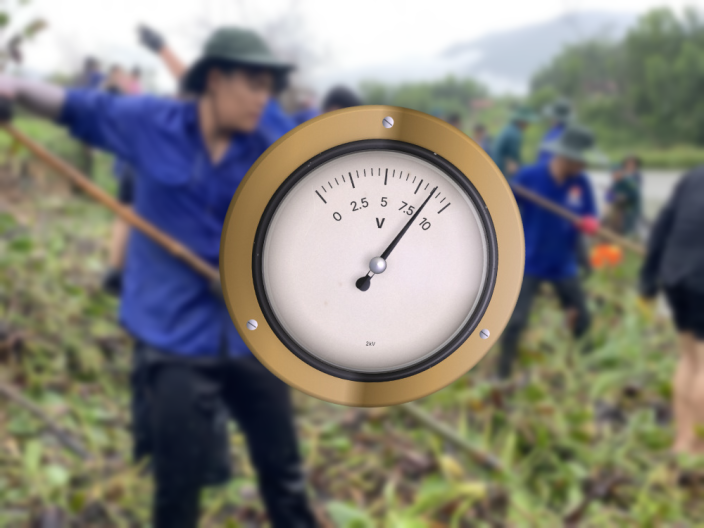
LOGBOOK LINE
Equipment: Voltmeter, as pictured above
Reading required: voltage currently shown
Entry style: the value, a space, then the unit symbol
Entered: 8.5 V
